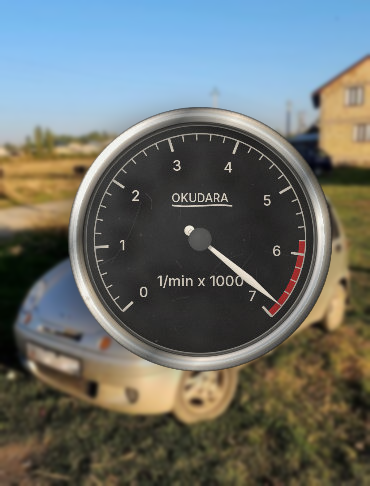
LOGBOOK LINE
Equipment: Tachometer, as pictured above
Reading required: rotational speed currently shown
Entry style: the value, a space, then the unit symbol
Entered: 6800 rpm
